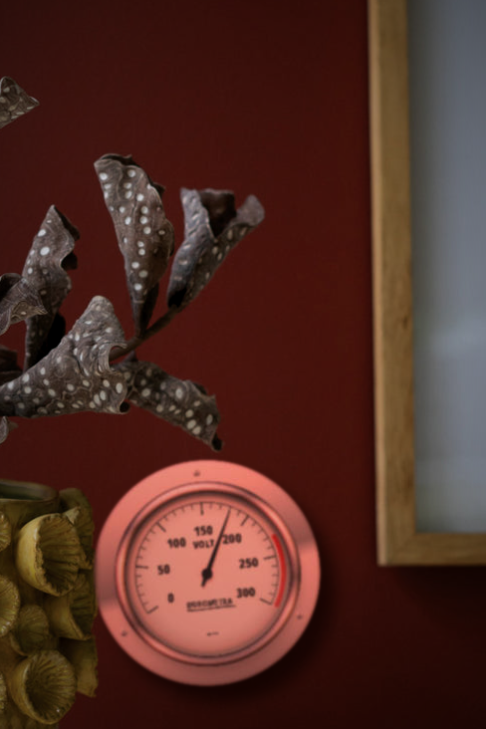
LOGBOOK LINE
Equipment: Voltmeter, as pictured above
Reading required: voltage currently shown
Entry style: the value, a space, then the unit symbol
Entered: 180 V
